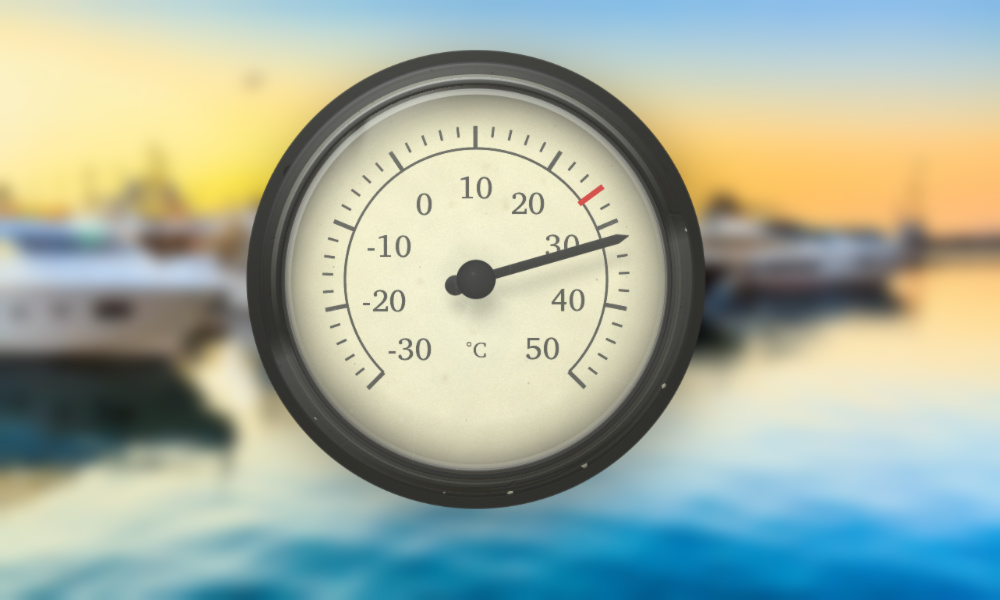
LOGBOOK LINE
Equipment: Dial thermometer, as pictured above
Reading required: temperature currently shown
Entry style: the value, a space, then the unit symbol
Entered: 32 °C
